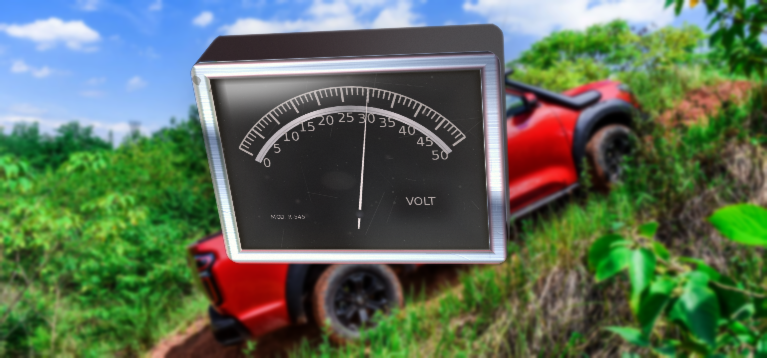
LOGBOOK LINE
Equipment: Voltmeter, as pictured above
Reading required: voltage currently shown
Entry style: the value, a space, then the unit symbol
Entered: 30 V
